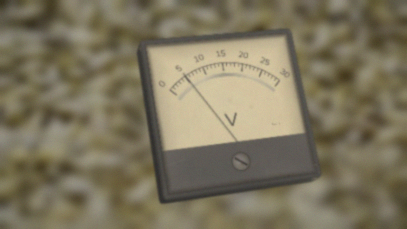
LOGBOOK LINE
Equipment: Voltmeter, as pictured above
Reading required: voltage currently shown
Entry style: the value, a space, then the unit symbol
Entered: 5 V
